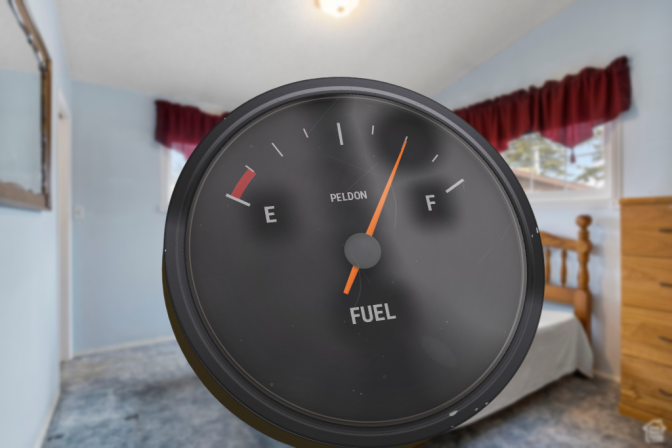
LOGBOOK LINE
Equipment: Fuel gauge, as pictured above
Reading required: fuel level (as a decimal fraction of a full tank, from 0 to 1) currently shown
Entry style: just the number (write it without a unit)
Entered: 0.75
